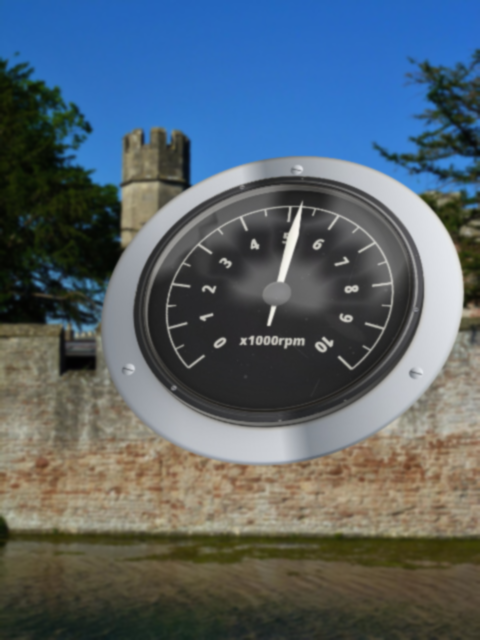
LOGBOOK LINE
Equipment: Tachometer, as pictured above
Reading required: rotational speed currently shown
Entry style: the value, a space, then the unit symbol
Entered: 5250 rpm
